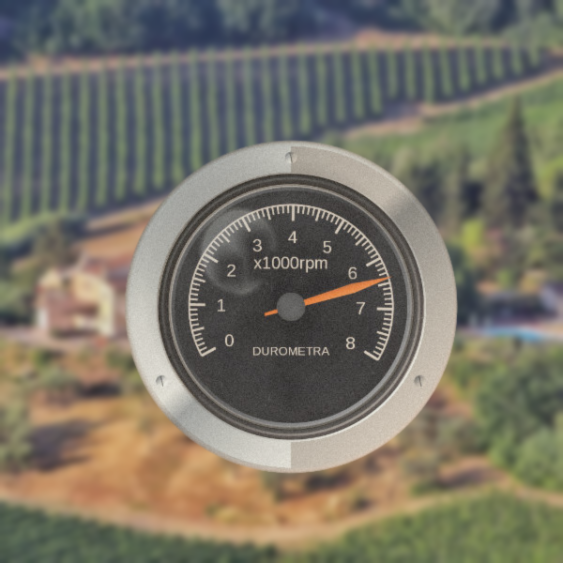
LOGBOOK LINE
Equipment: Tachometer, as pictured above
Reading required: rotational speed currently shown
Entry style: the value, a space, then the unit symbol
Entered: 6400 rpm
